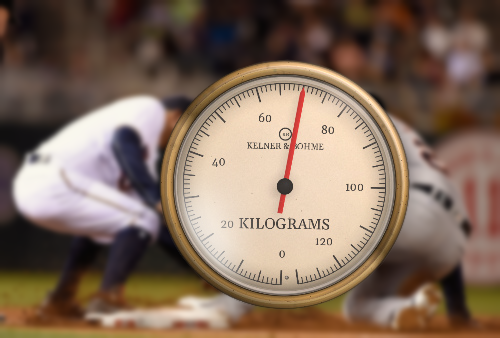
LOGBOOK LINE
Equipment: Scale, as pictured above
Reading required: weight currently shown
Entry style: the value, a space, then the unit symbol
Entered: 70 kg
